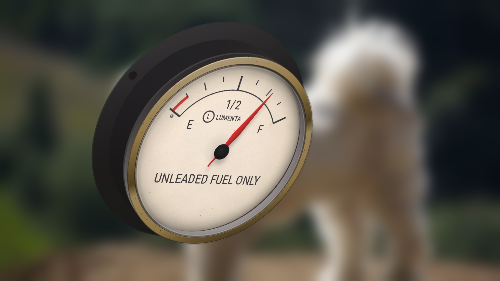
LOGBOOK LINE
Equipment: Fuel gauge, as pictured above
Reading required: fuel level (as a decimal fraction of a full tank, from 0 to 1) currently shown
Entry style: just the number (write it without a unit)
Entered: 0.75
